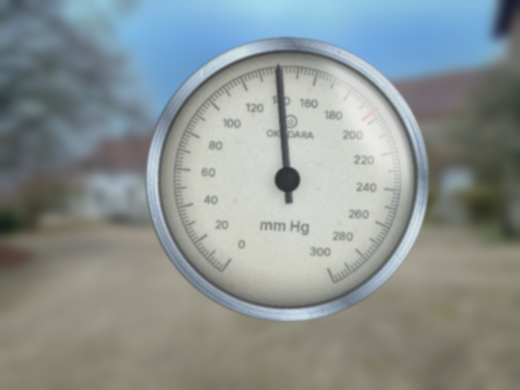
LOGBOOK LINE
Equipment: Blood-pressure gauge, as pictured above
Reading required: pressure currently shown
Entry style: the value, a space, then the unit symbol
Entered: 140 mmHg
